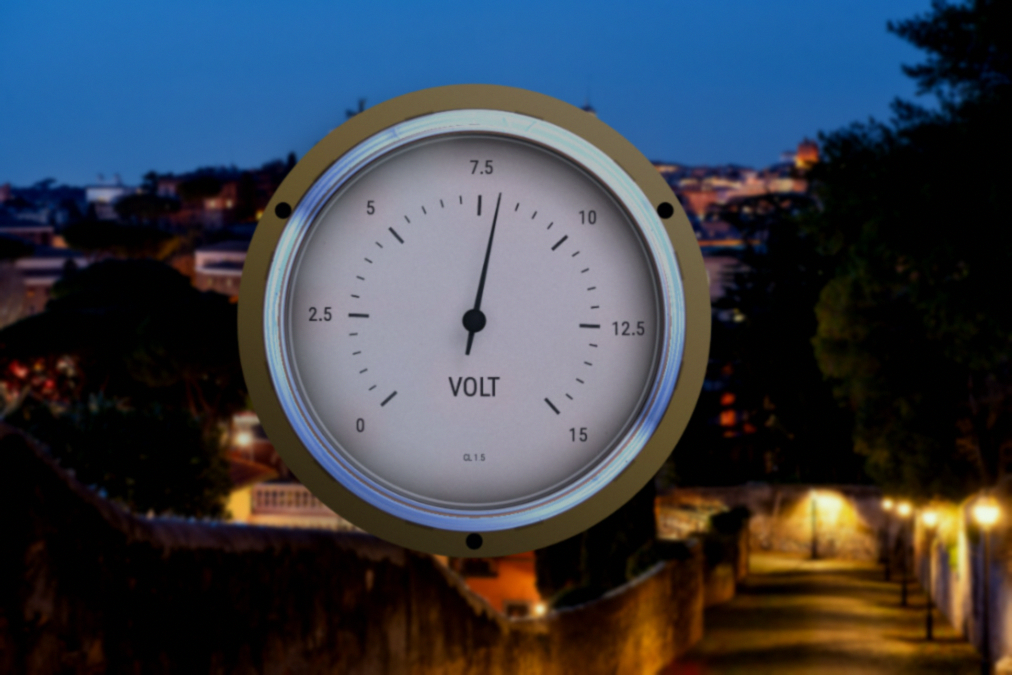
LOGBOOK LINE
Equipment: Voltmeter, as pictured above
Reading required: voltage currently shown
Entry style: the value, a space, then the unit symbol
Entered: 8 V
